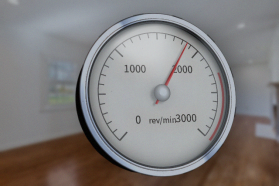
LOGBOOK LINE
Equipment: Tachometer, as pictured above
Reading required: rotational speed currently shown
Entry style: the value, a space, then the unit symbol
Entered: 1850 rpm
